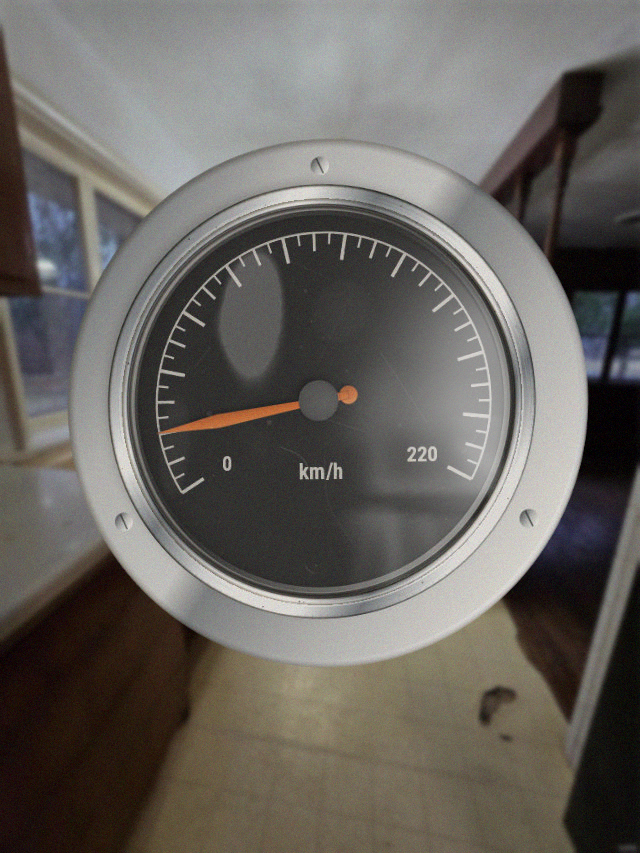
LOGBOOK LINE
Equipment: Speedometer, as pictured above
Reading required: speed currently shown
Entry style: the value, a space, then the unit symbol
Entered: 20 km/h
